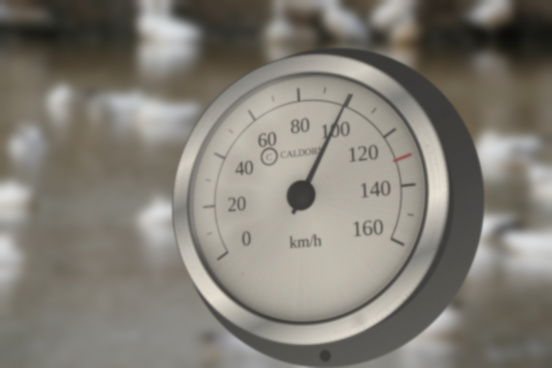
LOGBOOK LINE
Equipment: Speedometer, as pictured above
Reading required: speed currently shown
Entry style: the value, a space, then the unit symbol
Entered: 100 km/h
